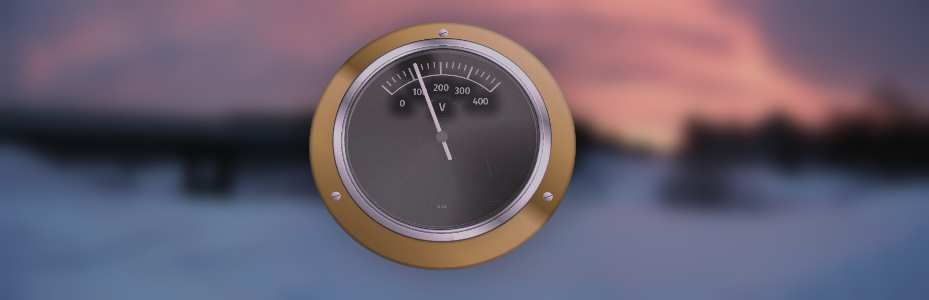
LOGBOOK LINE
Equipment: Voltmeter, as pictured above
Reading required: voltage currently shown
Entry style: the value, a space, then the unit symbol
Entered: 120 V
